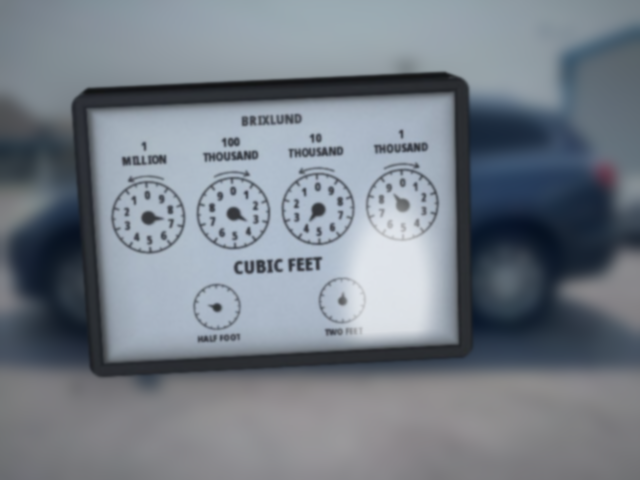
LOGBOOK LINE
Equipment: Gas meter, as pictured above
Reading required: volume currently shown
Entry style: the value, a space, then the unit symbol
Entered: 733900 ft³
